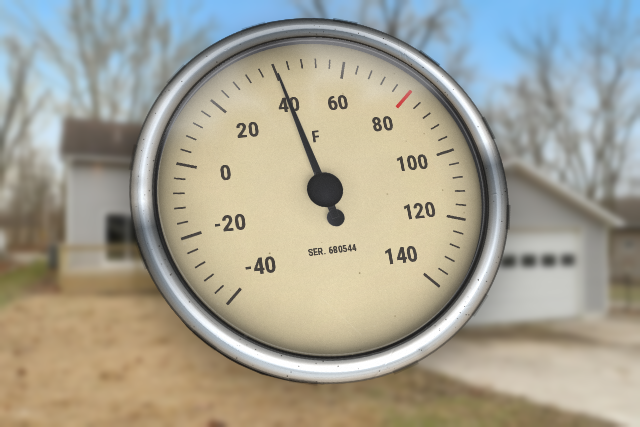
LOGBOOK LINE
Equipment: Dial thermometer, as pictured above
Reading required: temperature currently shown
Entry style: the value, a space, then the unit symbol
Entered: 40 °F
